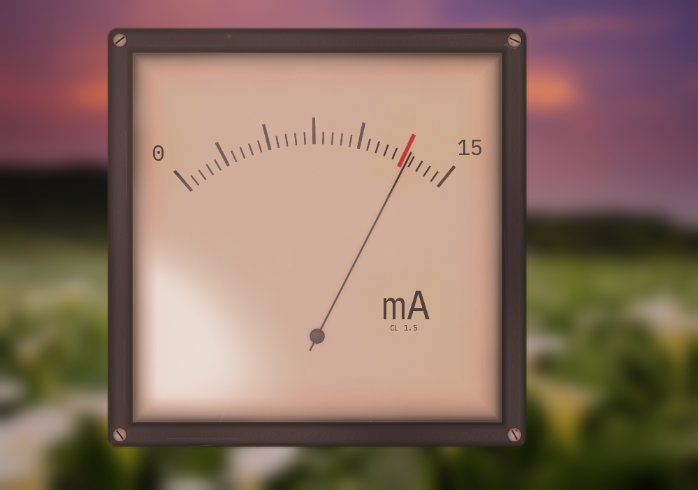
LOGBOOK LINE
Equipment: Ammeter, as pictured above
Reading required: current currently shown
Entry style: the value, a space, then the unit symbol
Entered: 12.75 mA
